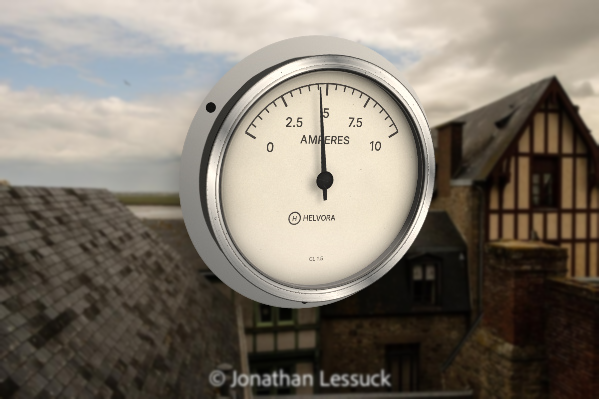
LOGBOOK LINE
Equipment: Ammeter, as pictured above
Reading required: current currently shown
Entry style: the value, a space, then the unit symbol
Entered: 4.5 A
